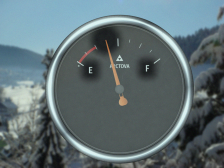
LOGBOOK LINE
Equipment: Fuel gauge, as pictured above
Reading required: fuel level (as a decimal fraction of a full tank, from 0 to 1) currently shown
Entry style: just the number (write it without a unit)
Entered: 0.375
